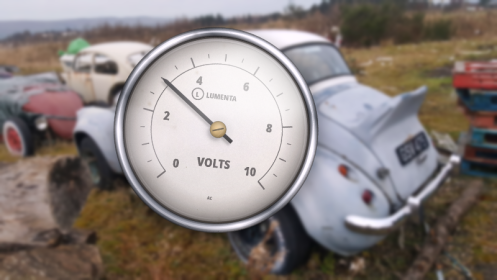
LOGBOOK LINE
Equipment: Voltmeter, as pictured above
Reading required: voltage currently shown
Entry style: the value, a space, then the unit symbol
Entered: 3 V
